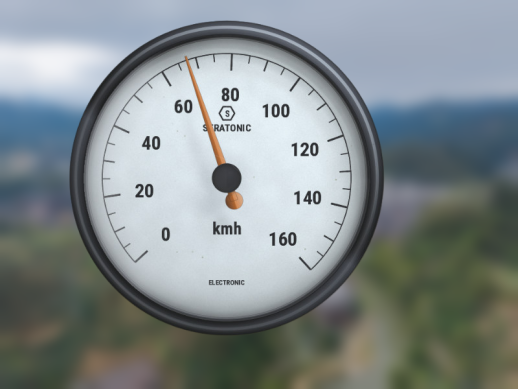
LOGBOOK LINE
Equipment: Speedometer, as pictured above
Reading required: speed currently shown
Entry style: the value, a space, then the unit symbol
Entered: 67.5 km/h
